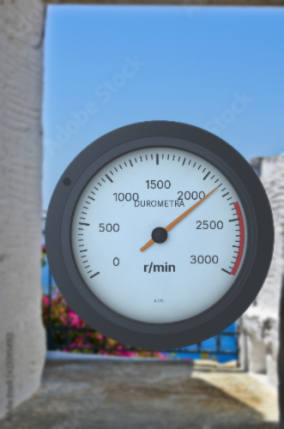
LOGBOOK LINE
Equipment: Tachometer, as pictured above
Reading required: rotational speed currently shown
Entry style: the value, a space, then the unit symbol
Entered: 2150 rpm
